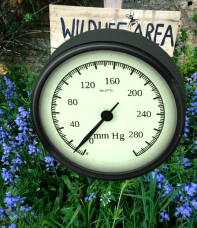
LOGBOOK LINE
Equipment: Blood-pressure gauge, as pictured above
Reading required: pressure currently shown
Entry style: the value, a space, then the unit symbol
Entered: 10 mmHg
